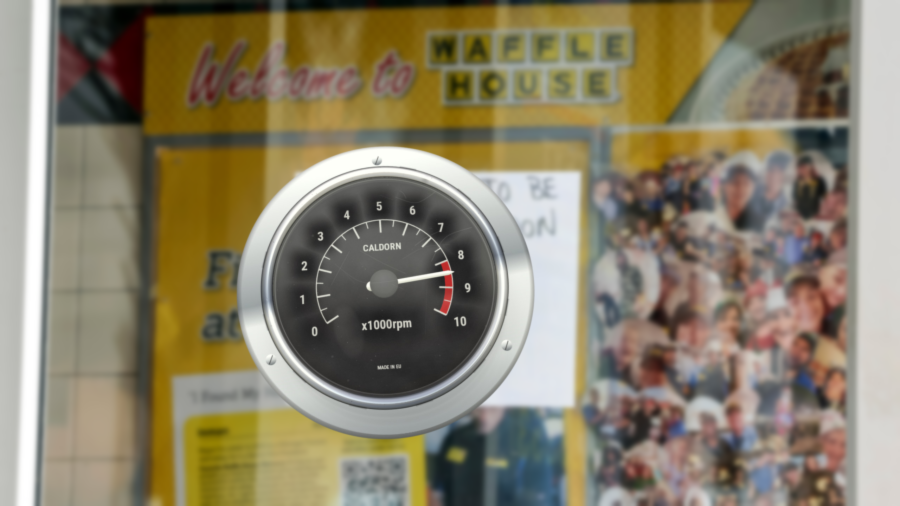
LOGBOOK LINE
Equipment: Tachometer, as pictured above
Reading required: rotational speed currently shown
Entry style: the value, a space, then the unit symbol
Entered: 8500 rpm
